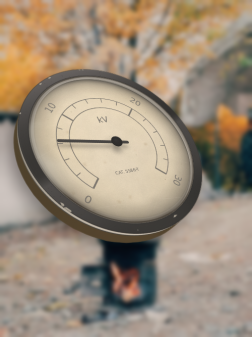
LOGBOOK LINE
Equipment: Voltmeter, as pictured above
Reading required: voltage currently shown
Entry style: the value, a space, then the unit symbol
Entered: 6 kV
